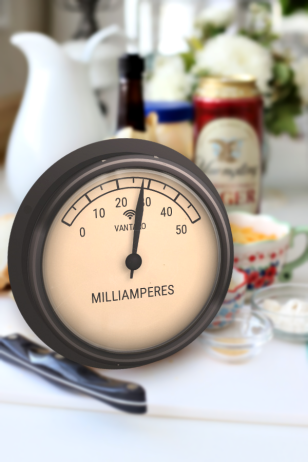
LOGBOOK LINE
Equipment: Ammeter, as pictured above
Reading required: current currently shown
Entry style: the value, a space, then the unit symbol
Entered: 27.5 mA
